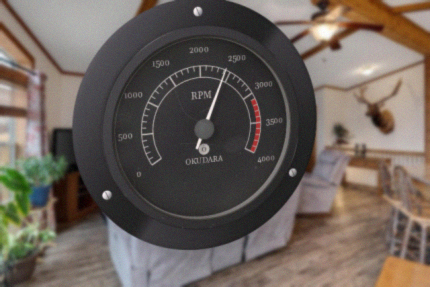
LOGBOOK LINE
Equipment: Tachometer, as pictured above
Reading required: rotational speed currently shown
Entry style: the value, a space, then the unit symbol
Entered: 2400 rpm
